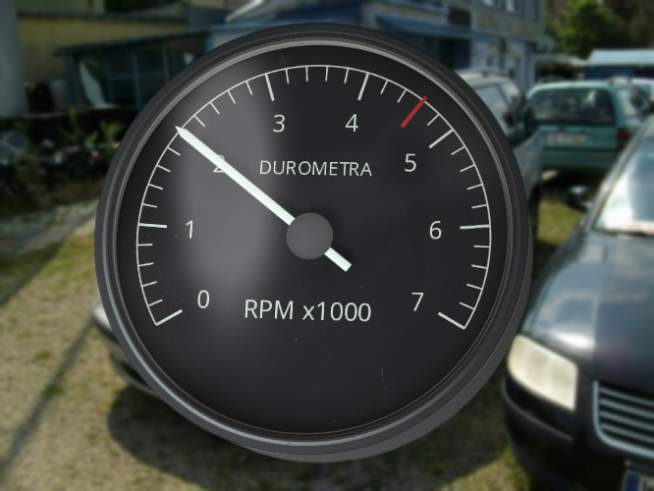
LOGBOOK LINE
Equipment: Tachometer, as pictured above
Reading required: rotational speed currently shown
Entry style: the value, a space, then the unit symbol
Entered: 2000 rpm
